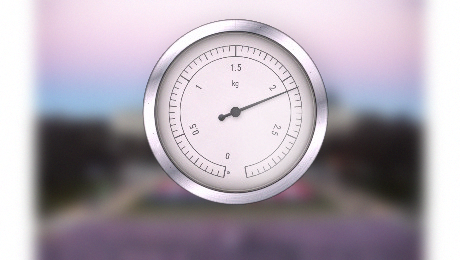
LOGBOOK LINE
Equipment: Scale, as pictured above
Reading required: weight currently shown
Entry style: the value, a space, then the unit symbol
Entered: 2.1 kg
